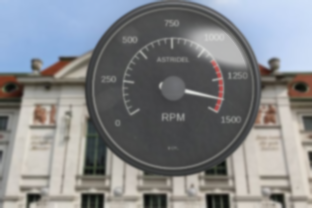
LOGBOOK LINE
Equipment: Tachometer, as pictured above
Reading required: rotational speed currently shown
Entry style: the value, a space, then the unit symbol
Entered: 1400 rpm
